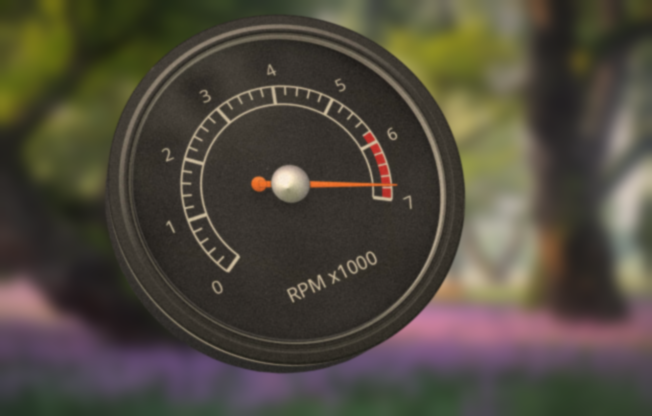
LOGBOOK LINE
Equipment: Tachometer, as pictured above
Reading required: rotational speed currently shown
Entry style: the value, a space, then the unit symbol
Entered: 6800 rpm
